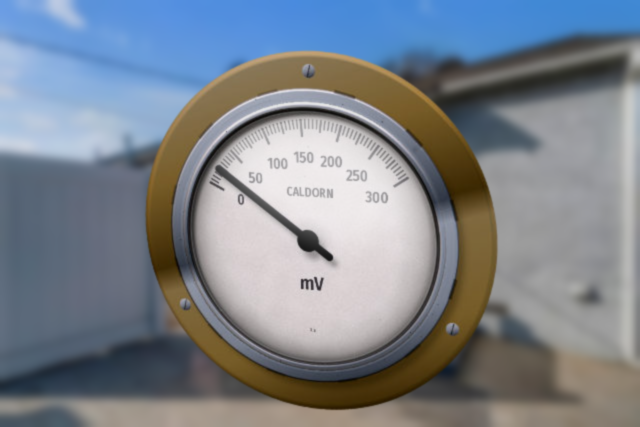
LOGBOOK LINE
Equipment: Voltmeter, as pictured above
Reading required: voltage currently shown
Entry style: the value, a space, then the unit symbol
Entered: 25 mV
